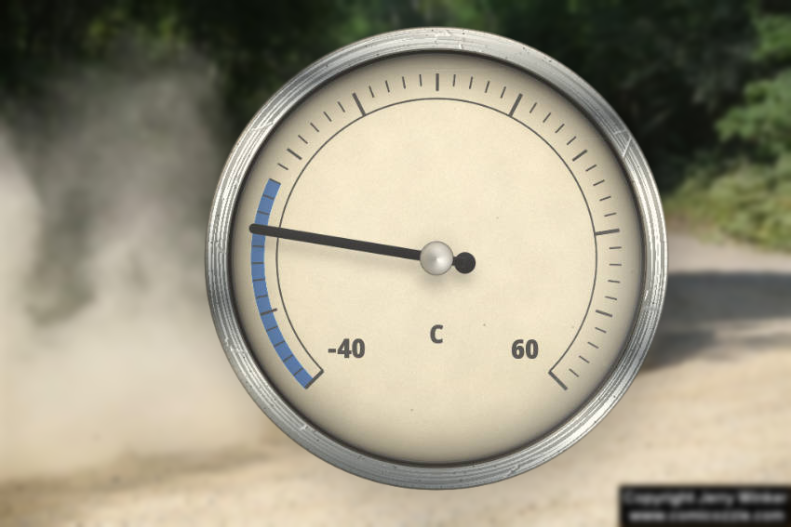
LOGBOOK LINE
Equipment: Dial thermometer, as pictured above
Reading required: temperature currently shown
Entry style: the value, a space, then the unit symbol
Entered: -20 °C
